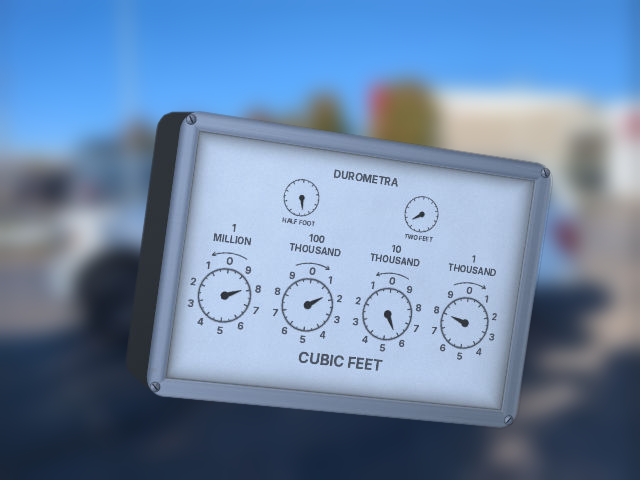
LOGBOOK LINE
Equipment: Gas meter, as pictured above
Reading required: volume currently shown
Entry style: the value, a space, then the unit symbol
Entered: 815800 ft³
